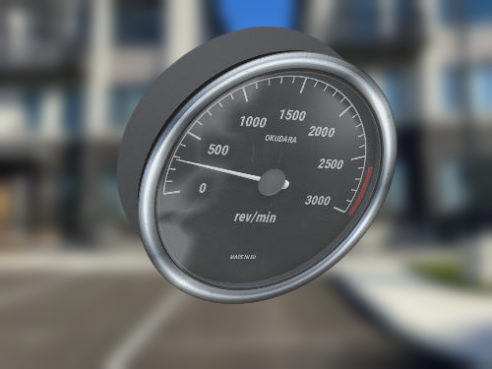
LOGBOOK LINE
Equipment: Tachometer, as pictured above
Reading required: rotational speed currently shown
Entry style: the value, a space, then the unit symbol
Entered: 300 rpm
